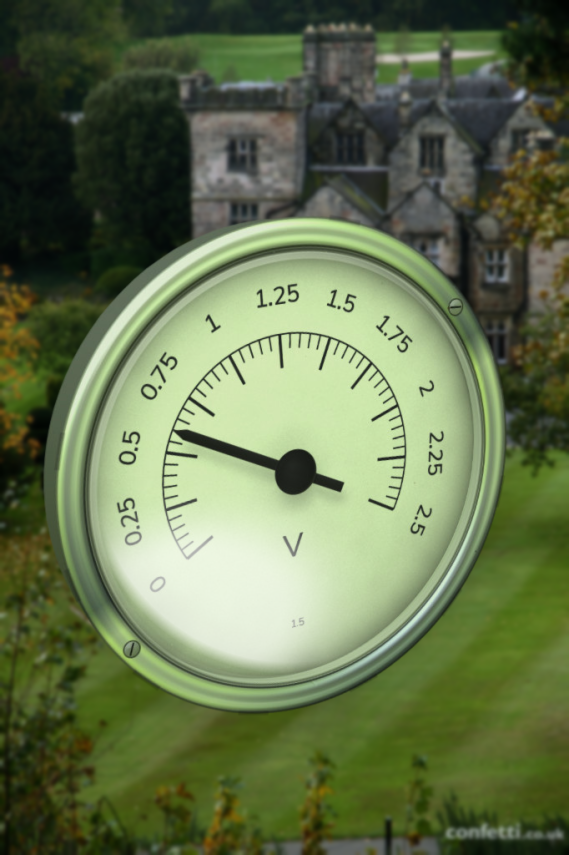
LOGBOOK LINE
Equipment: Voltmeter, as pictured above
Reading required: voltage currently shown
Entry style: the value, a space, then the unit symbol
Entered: 0.6 V
